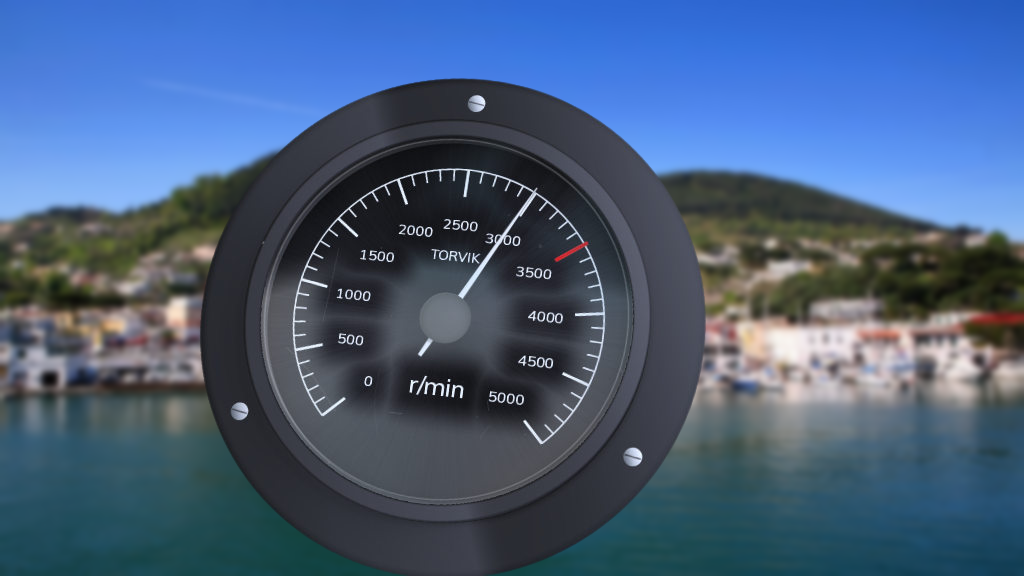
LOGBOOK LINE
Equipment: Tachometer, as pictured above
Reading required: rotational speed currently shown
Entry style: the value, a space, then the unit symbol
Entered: 3000 rpm
